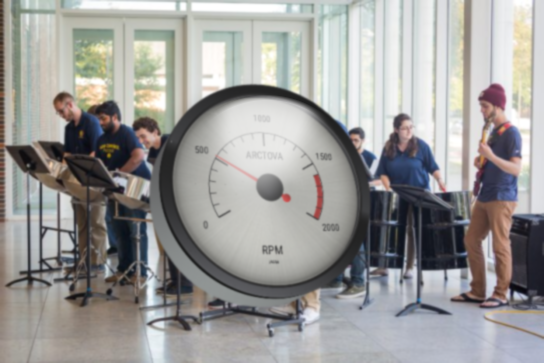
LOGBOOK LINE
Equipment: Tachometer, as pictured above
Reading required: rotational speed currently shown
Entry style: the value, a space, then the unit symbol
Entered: 500 rpm
